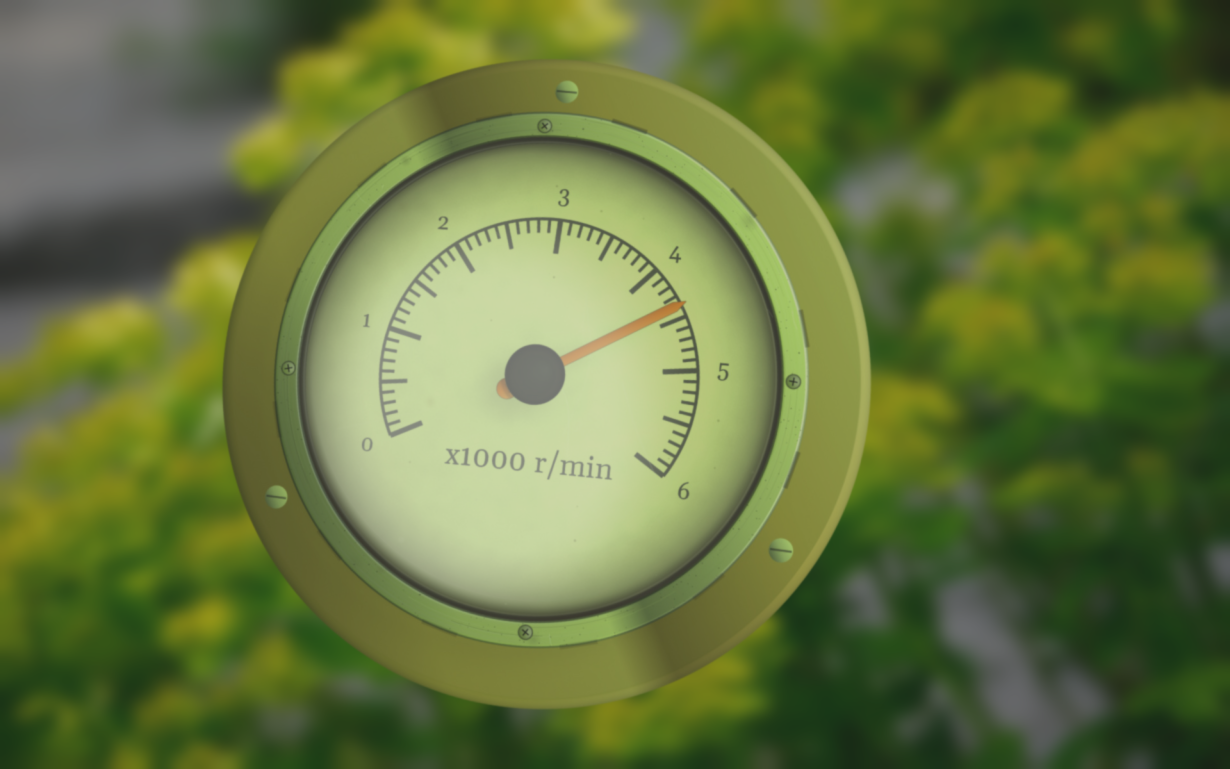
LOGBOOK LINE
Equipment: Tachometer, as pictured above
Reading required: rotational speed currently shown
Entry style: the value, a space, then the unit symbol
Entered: 4400 rpm
